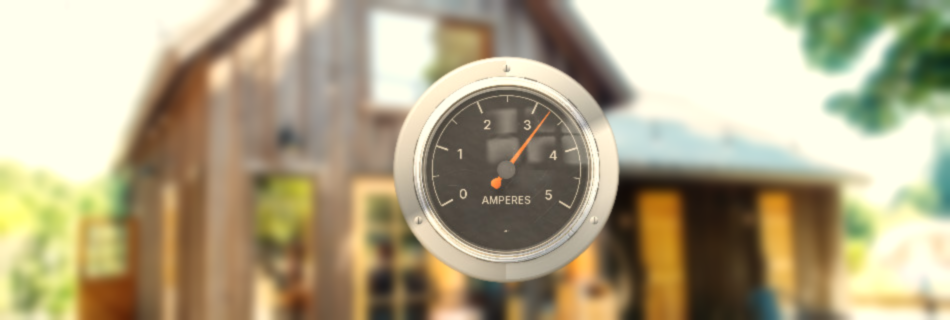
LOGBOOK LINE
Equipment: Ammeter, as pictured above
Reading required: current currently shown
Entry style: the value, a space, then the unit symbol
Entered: 3.25 A
